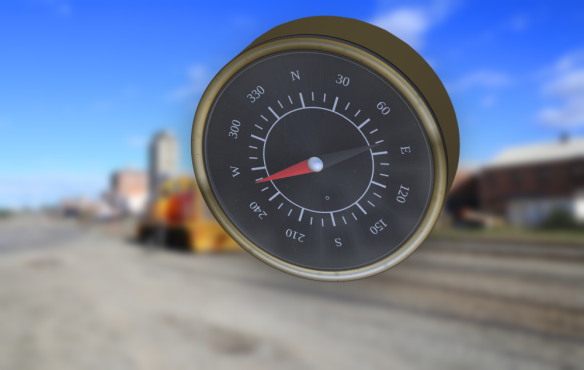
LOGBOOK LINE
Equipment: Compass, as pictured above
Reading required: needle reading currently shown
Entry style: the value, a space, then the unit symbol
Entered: 260 °
